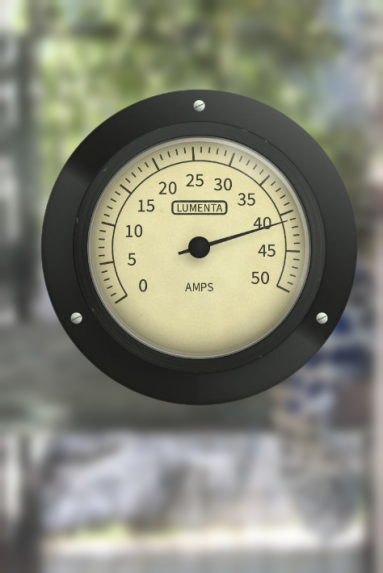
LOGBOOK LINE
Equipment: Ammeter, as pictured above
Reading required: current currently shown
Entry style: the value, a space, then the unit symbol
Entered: 41 A
